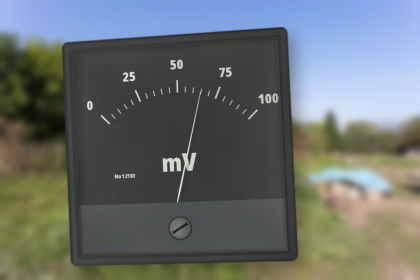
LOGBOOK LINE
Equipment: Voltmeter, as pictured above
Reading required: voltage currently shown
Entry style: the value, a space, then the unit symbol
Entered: 65 mV
